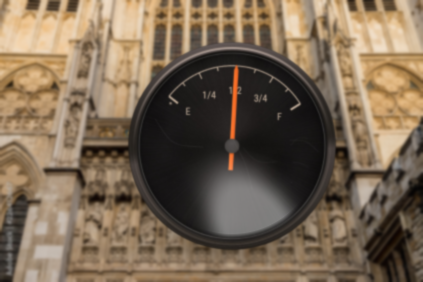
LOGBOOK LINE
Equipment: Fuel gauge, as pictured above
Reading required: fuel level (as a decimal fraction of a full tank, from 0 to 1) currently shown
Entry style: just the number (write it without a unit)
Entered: 0.5
